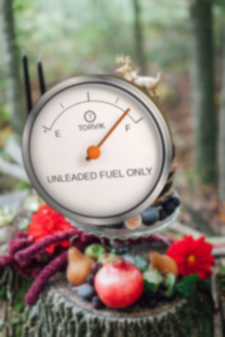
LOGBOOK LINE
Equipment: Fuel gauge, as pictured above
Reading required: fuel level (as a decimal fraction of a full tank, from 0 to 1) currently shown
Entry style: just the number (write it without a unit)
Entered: 0.875
